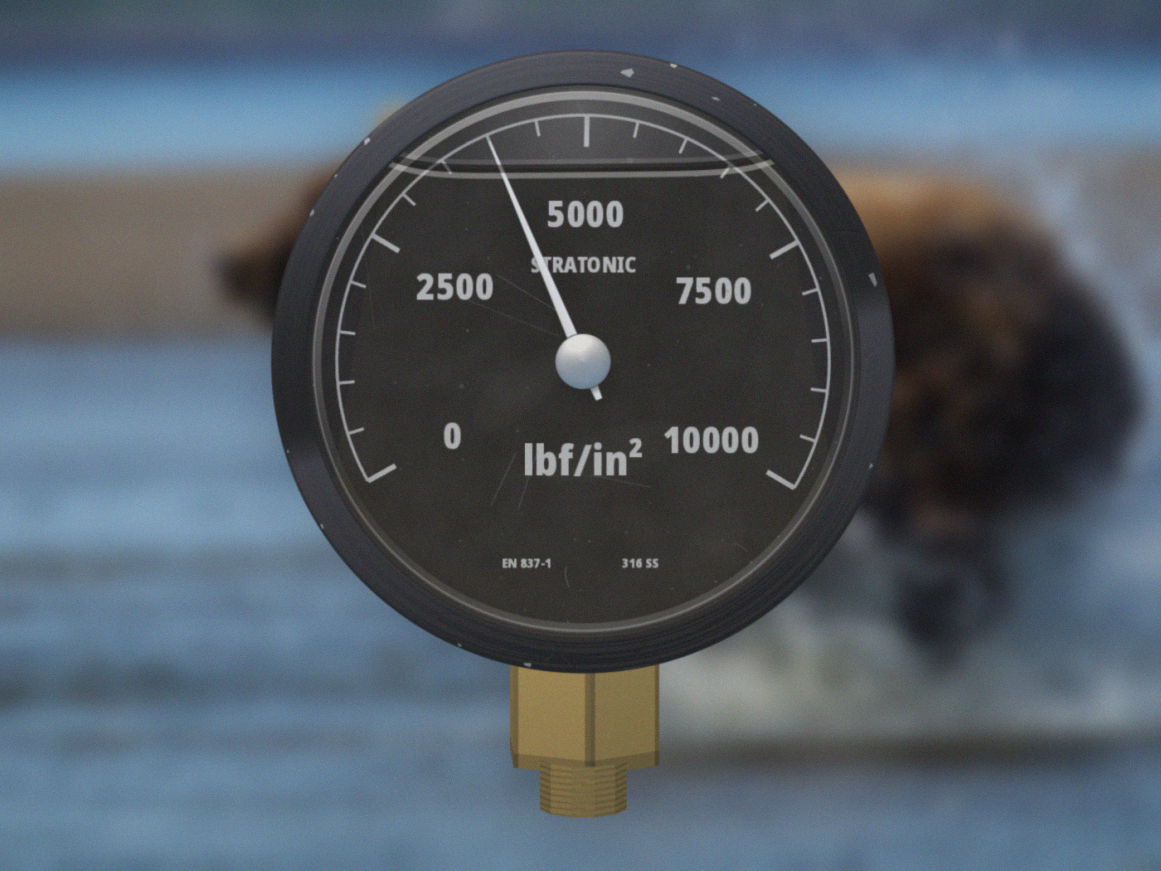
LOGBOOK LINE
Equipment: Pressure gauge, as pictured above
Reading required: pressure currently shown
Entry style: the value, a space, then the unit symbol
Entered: 4000 psi
